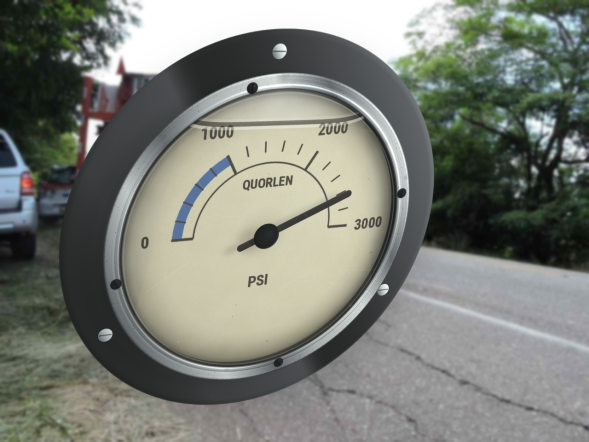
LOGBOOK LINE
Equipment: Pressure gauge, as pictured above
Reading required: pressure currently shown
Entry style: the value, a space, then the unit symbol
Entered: 2600 psi
